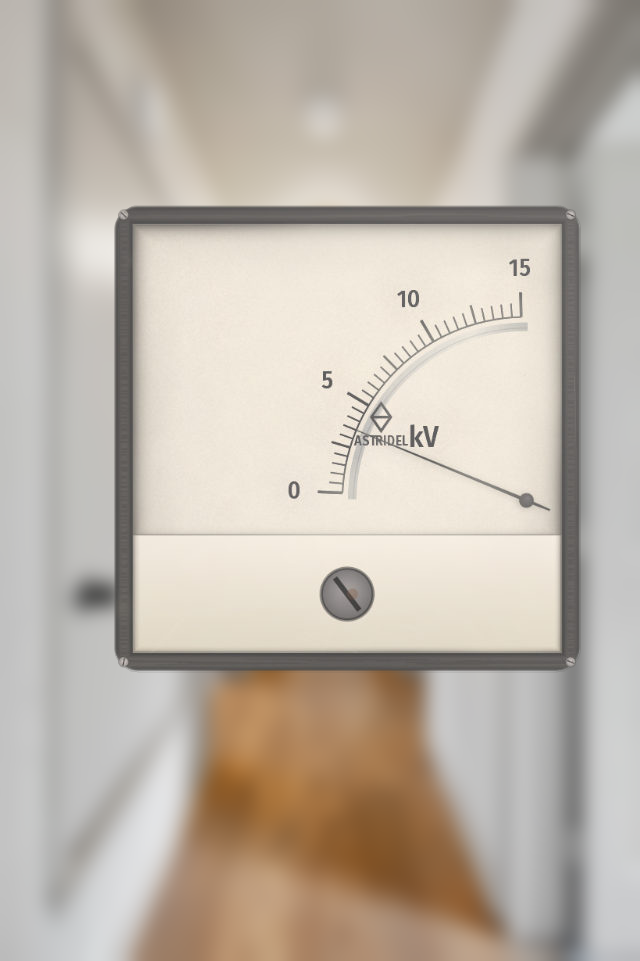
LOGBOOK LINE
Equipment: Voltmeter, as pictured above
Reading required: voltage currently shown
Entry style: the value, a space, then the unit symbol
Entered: 3.5 kV
